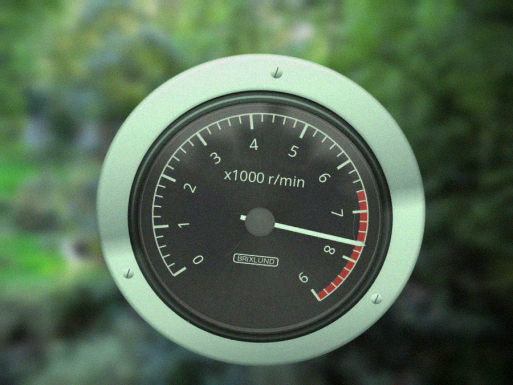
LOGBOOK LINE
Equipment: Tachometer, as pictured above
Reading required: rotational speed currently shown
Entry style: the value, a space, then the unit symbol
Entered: 7600 rpm
